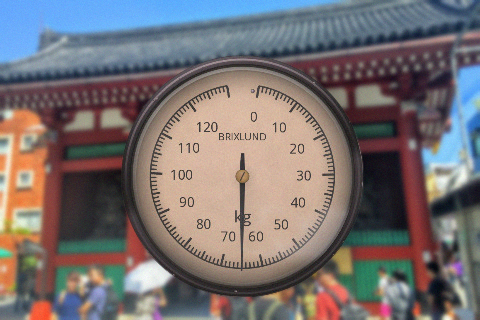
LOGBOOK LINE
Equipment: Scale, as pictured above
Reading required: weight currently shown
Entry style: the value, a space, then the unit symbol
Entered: 65 kg
